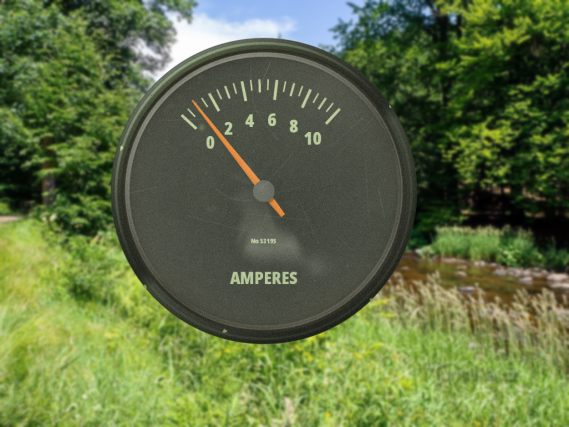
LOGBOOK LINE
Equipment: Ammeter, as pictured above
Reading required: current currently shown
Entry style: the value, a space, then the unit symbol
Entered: 1 A
